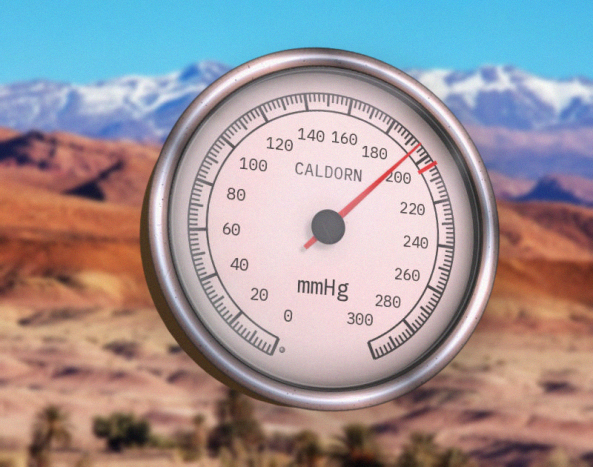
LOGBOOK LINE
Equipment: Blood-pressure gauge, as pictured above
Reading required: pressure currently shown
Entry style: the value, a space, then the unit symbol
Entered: 194 mmHg
